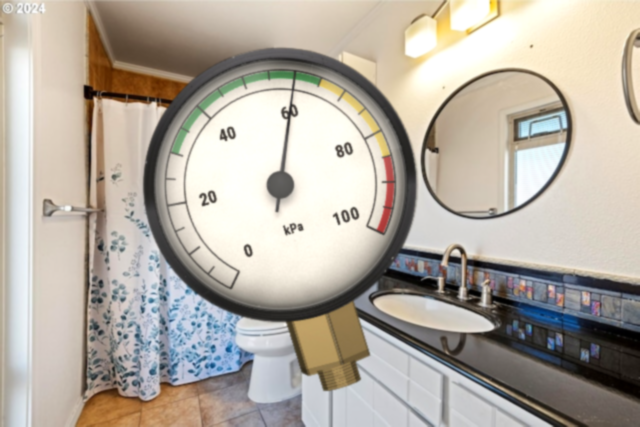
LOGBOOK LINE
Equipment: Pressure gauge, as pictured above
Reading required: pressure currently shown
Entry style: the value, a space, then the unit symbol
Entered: 60 kPa
